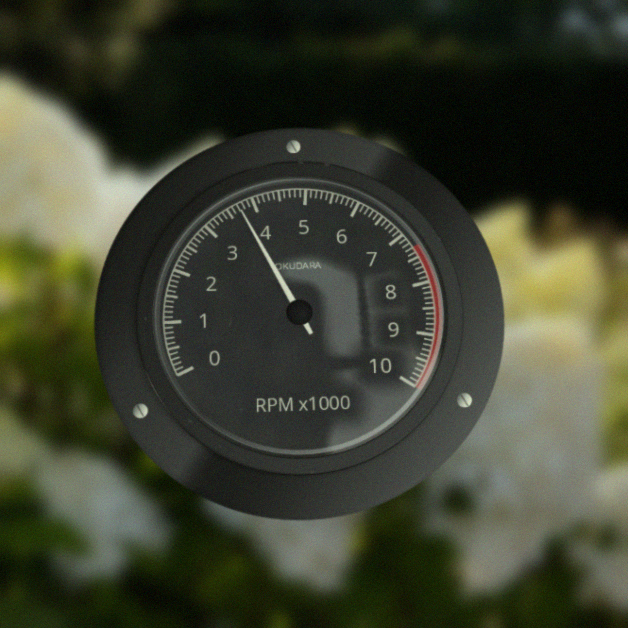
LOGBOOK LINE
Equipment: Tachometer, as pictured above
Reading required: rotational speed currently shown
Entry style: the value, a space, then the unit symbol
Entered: 3700 rpm
